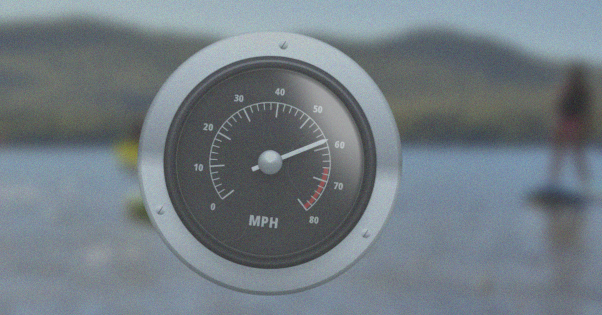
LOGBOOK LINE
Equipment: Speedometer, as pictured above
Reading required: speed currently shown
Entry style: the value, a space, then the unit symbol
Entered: 58 mph
